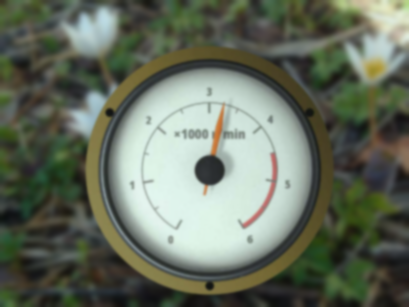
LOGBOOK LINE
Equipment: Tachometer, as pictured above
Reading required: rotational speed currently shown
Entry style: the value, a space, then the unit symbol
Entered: 3250 rpm
